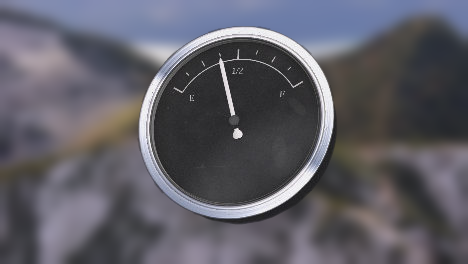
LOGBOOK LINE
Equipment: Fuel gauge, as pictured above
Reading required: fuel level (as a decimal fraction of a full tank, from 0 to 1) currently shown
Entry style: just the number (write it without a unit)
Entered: 0.375
